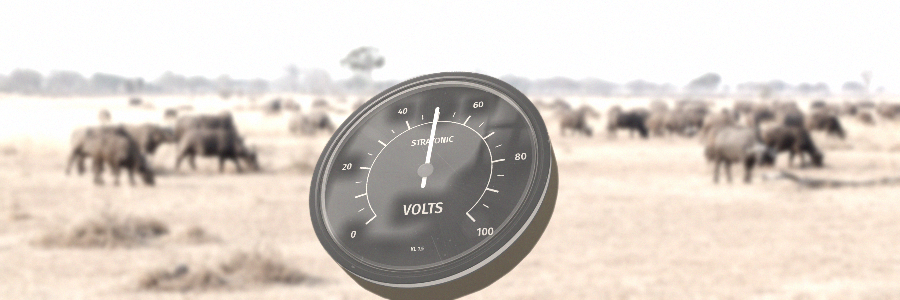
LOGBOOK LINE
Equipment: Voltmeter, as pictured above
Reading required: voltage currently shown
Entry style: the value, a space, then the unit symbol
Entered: 50 V
